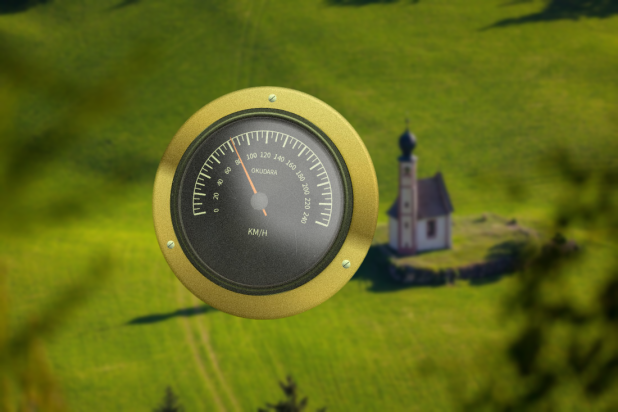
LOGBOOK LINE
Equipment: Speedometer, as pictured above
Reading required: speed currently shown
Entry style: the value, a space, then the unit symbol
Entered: 85 km/h
